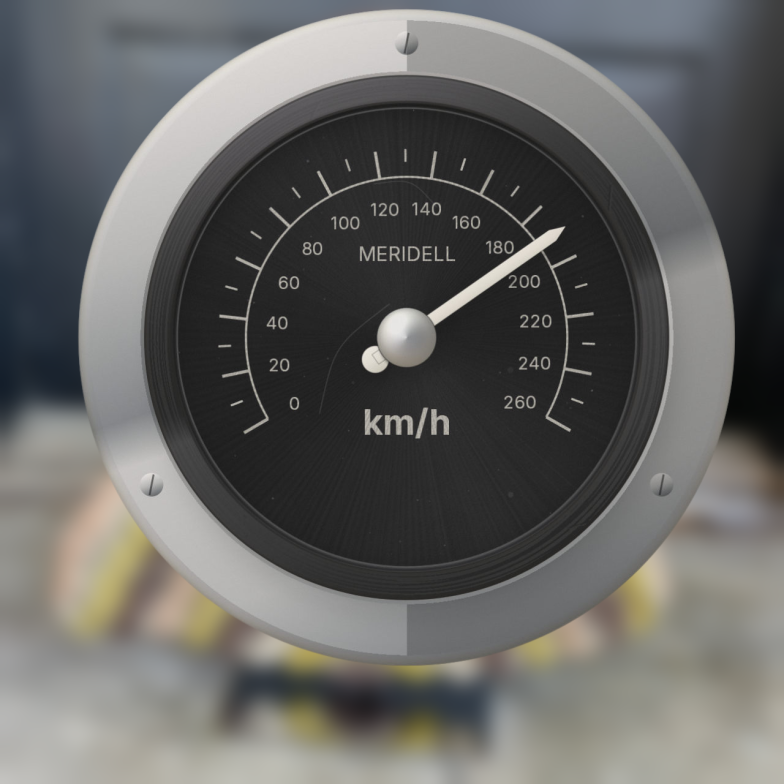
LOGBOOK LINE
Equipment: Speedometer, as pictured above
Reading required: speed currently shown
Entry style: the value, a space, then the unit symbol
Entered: 190 km/h
